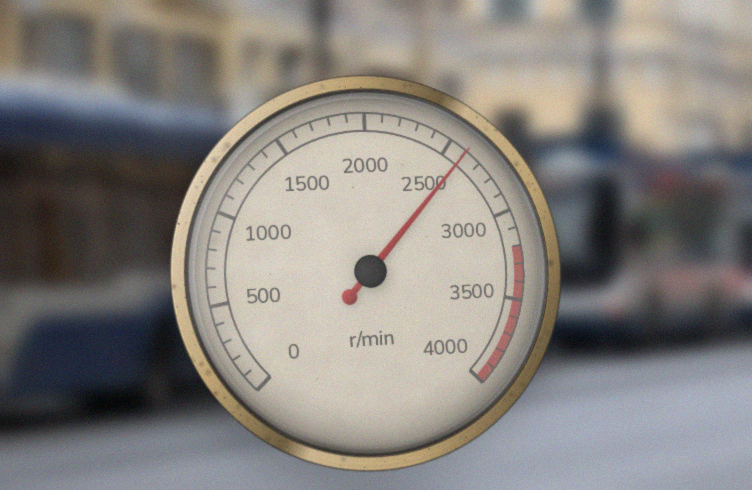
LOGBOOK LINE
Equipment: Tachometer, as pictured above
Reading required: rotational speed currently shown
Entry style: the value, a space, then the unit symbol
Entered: 2600 rpm
